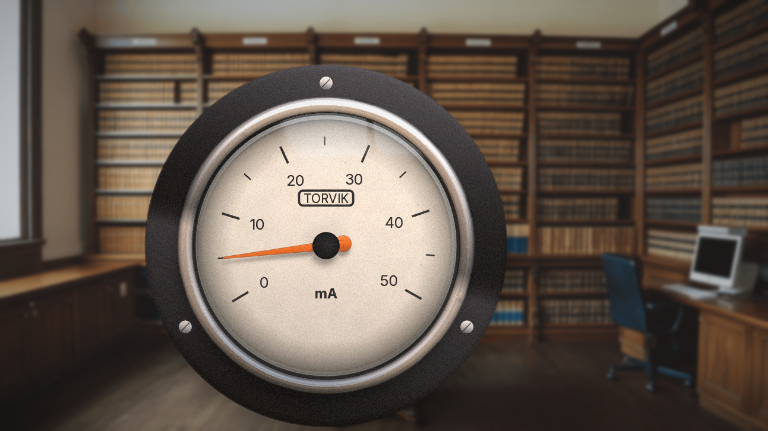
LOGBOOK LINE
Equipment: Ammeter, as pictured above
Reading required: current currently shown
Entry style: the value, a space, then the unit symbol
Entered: 5 mA
